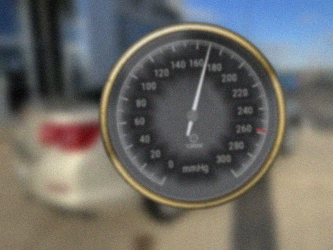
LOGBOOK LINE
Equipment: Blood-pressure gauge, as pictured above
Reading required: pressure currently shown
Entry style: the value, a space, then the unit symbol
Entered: 170 mmHg
